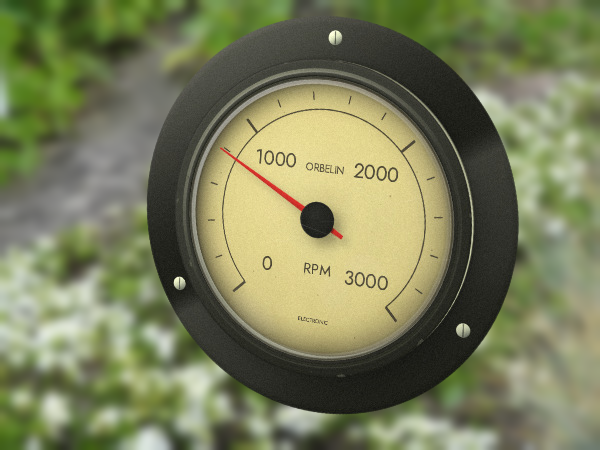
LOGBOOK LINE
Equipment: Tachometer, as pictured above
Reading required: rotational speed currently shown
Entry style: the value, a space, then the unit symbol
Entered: 800 rpm
